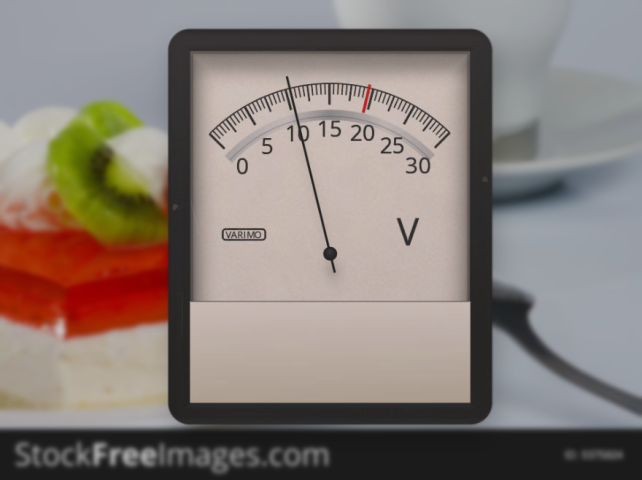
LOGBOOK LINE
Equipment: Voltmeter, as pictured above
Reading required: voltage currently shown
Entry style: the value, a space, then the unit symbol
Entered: 10.5 V
